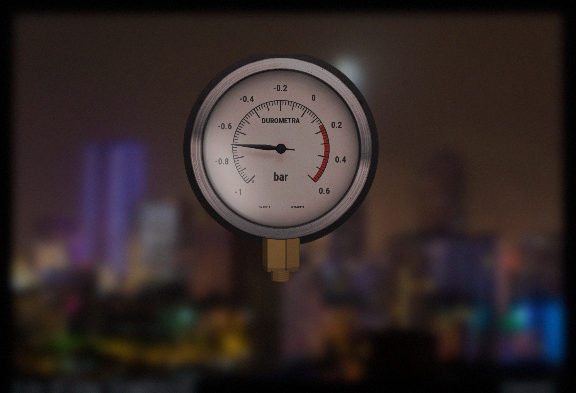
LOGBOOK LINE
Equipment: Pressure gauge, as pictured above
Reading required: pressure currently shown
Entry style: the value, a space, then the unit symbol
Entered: -0.7 bar
